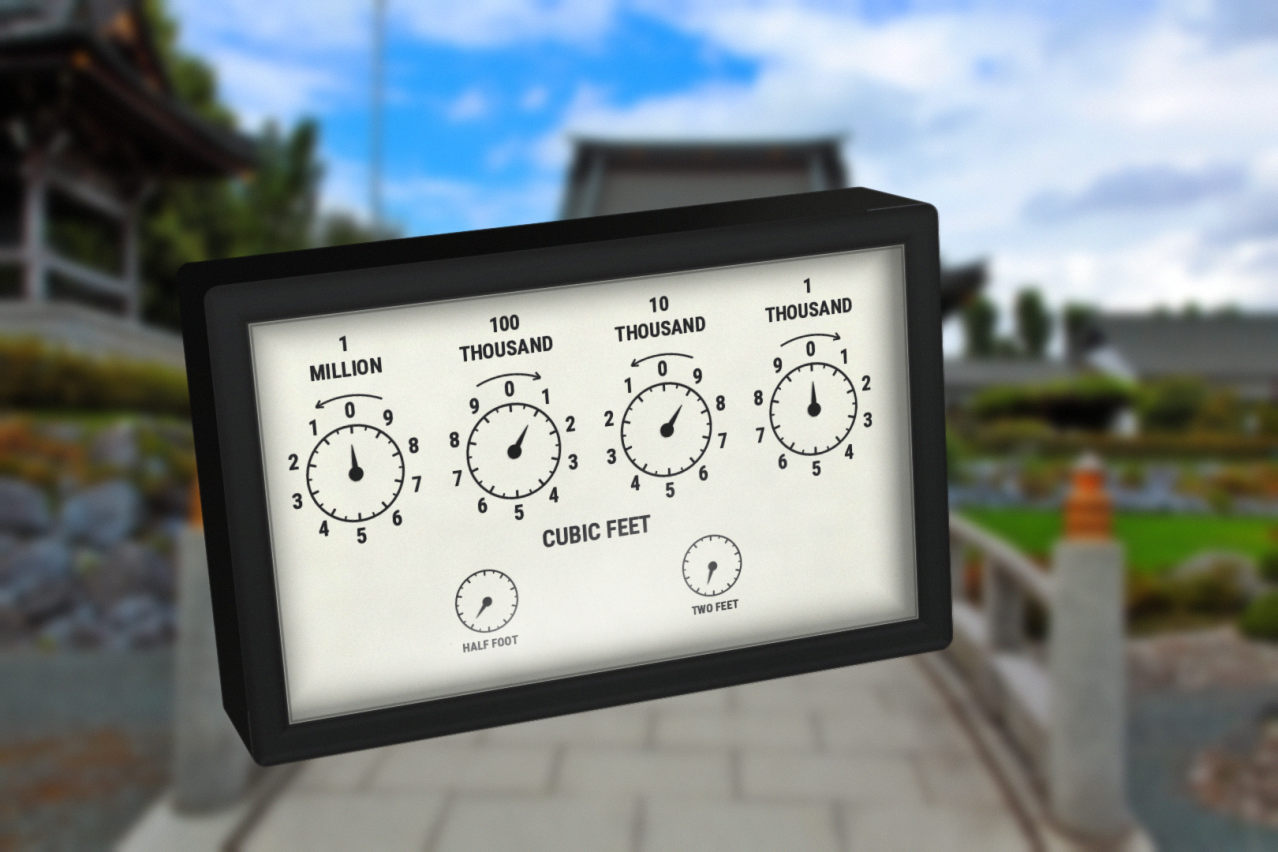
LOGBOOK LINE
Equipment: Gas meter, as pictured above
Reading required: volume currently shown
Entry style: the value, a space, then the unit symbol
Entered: 9000 ft³
